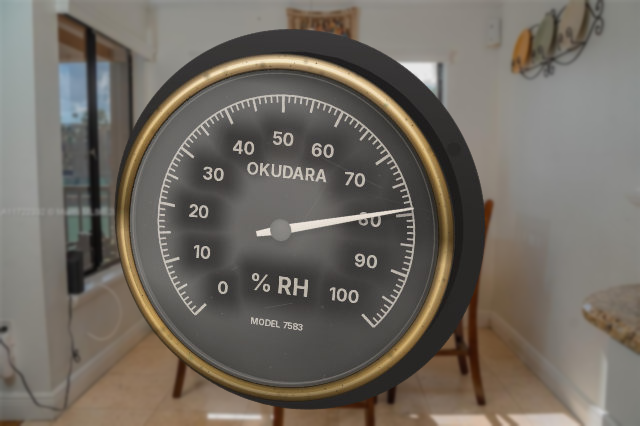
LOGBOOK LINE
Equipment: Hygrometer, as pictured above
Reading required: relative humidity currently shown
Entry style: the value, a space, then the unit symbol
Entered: 79 %
